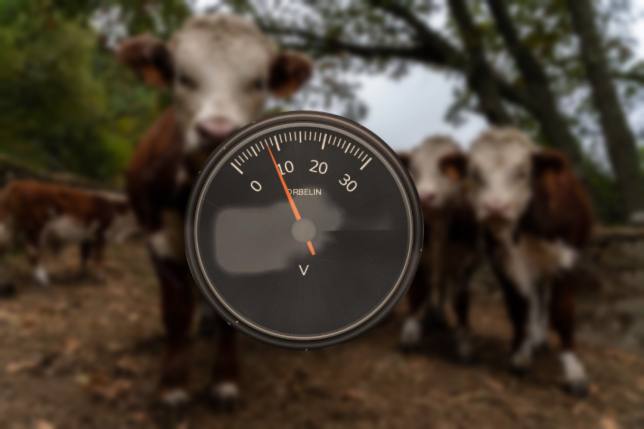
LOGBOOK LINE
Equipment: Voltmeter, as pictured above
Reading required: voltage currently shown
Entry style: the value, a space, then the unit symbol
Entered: 8 V
